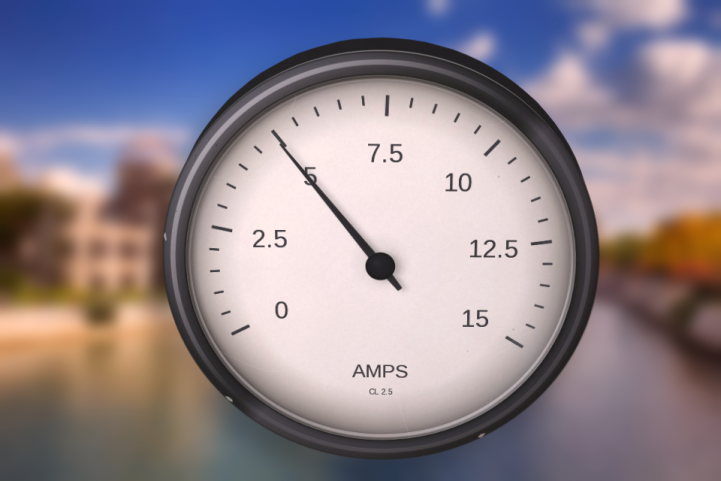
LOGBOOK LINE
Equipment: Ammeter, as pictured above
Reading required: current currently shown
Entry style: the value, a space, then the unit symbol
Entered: 5 A
